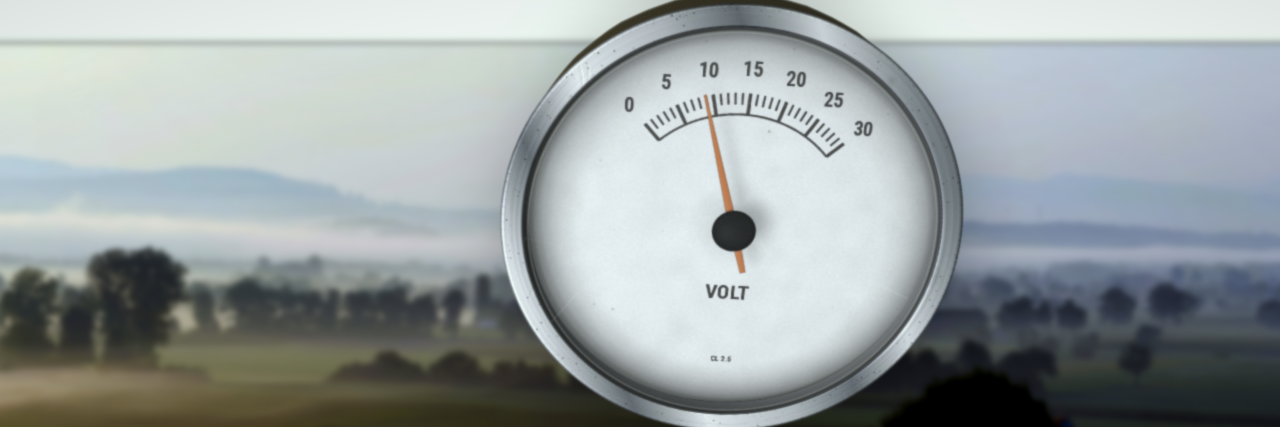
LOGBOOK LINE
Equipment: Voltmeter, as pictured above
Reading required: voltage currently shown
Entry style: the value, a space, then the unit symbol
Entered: 9 V
